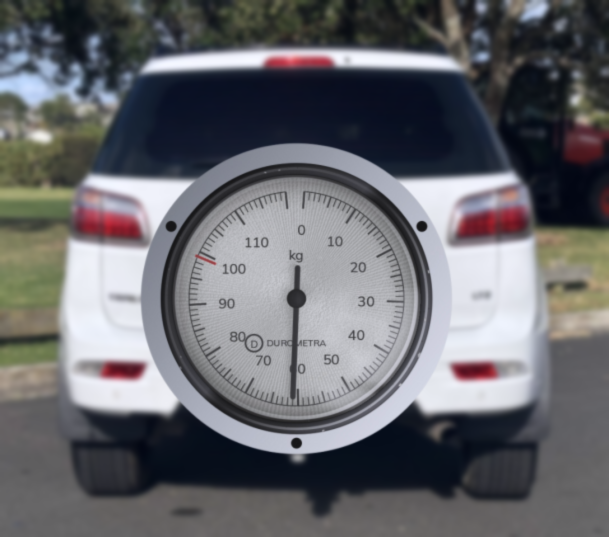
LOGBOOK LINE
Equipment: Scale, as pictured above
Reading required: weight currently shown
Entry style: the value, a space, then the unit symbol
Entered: 61 kg
